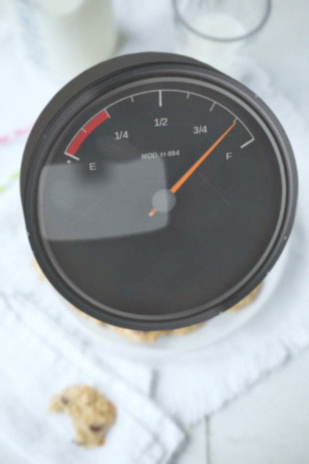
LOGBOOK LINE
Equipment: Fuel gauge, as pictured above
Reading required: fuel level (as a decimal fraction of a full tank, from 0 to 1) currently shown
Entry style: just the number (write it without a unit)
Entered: 0.875
